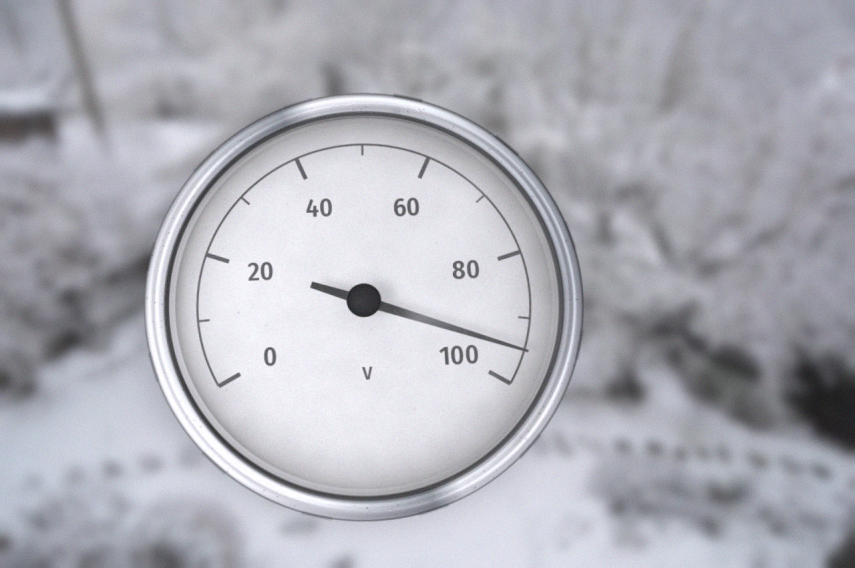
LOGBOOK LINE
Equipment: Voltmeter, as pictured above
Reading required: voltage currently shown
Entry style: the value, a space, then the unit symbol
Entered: 95 V
